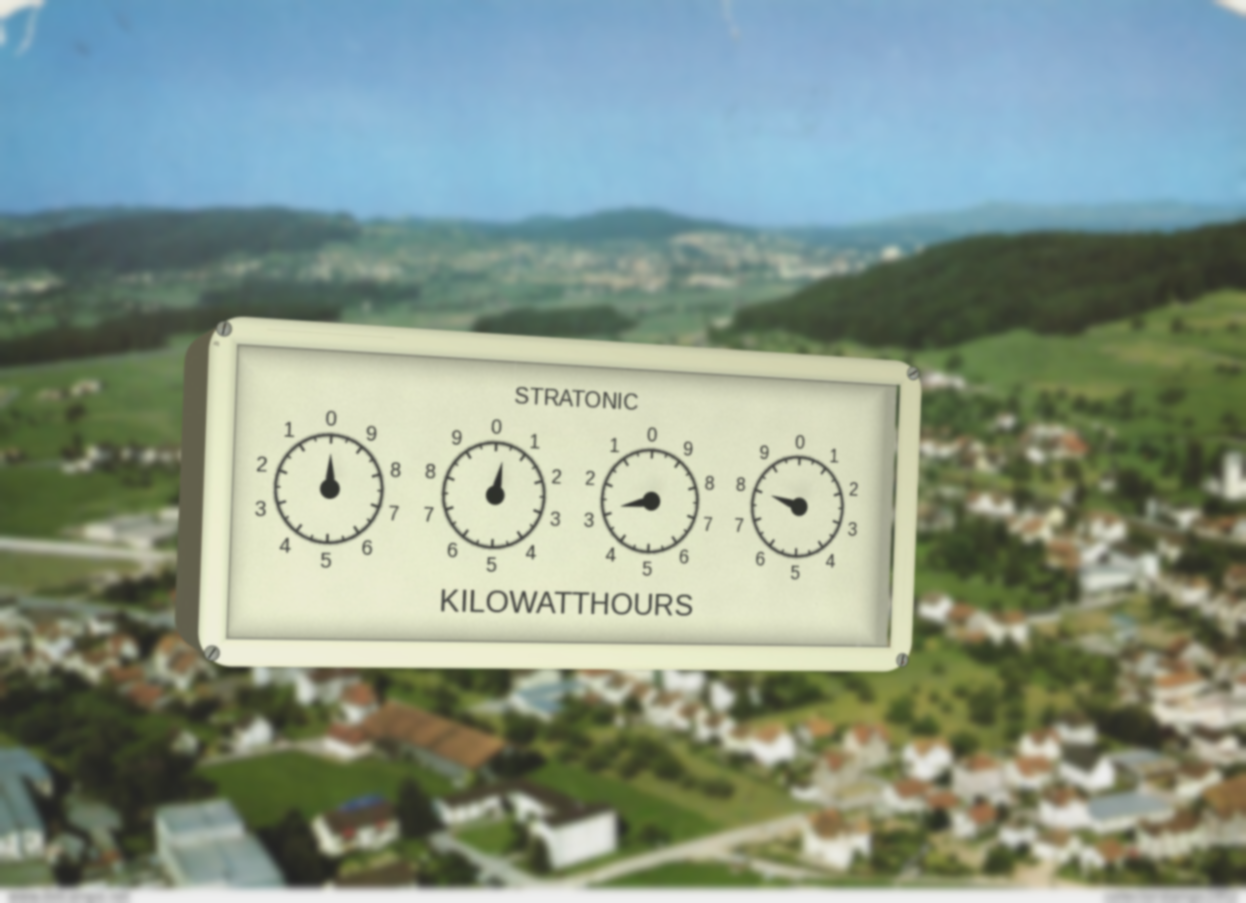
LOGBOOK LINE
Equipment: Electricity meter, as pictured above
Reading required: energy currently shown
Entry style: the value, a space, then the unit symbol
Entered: 28 kWh
